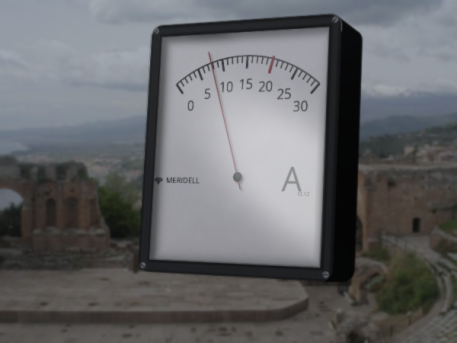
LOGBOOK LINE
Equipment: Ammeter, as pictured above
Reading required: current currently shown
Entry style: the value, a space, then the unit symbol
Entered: 8 A
